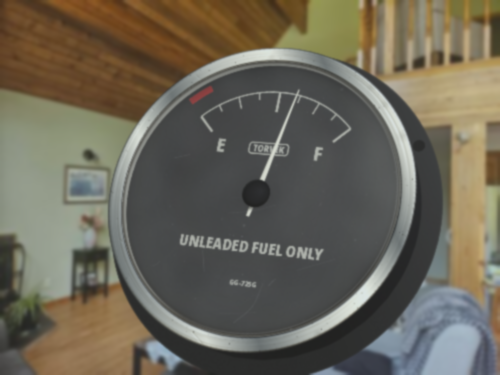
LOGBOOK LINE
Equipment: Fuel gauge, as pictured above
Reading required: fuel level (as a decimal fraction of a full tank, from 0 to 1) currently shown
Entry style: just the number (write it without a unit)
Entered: 0.625
